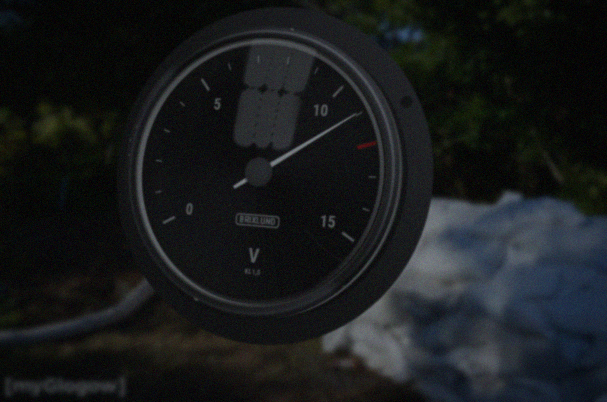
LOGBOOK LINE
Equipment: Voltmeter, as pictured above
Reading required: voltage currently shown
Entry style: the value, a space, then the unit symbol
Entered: 11 V
